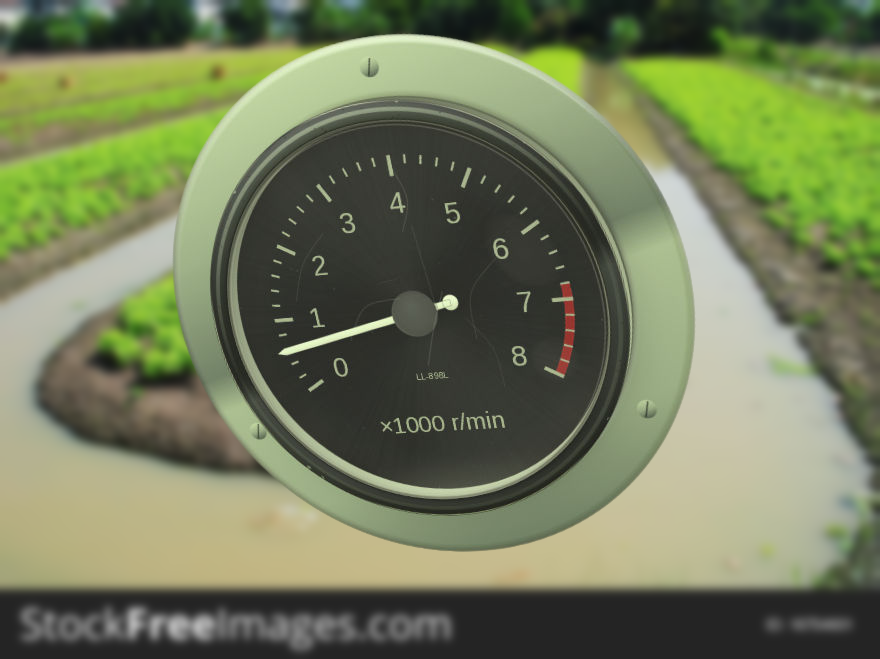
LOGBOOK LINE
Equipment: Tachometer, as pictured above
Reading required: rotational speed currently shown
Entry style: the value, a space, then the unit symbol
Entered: 600 rpm
